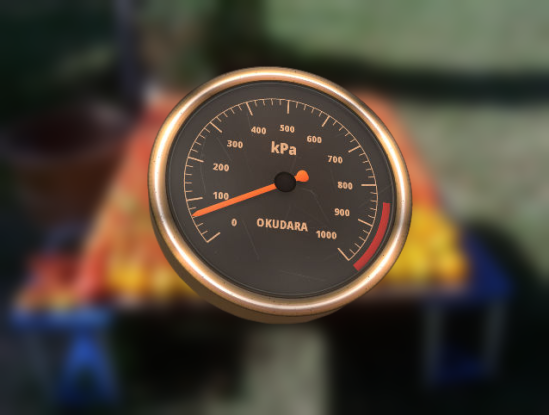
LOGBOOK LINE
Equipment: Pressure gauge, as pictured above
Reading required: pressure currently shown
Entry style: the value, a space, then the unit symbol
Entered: 60 kPa
